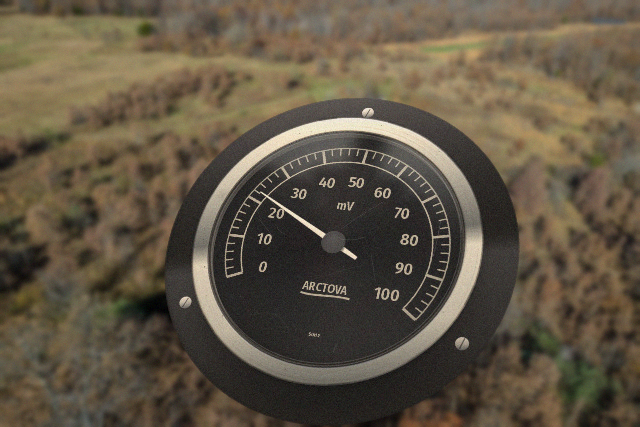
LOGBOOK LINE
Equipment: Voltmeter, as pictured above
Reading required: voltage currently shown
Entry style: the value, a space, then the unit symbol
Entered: 22 mV
